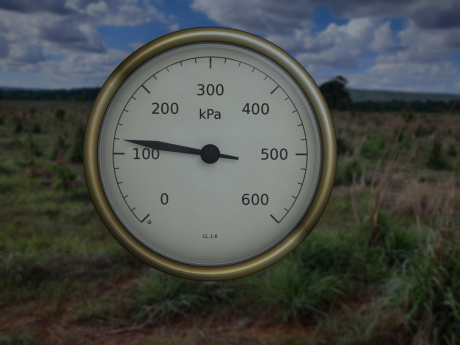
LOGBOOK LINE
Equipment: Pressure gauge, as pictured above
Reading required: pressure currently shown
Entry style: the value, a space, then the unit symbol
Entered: 120 kPa
